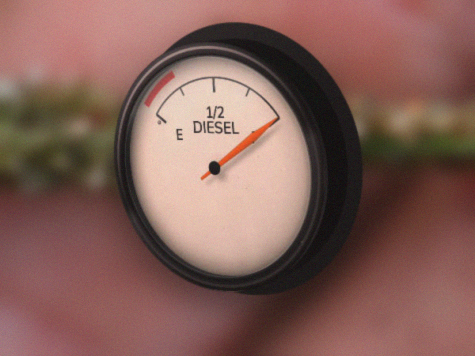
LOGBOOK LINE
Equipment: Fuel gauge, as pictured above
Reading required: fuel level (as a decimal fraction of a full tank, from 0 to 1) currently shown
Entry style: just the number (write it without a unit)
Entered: 1
